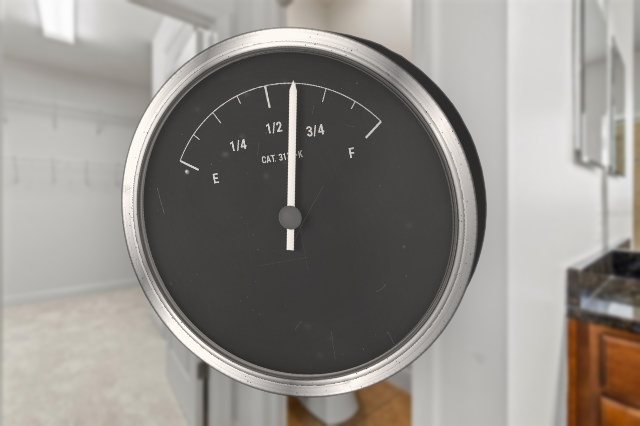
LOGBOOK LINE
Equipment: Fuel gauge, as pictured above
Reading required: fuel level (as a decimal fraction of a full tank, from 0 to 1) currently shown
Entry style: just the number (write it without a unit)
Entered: 0.625
